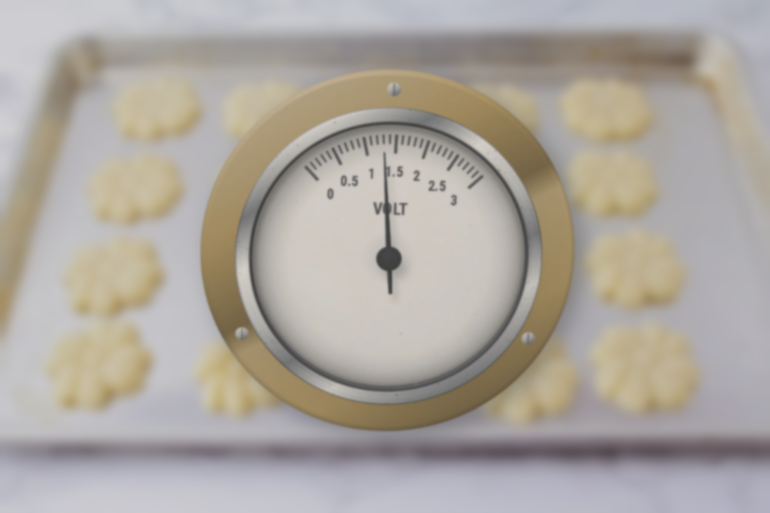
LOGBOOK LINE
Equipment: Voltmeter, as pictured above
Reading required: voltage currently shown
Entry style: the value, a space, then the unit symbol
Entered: 1.3 V
